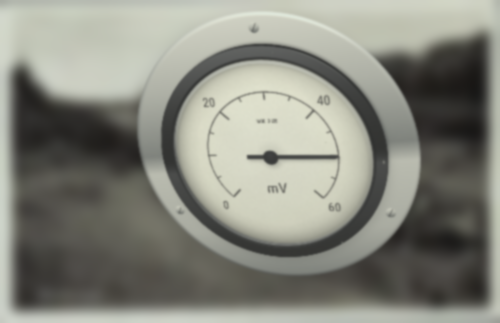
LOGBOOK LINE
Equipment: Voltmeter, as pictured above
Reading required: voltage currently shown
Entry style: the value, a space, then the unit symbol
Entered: 50 mV
